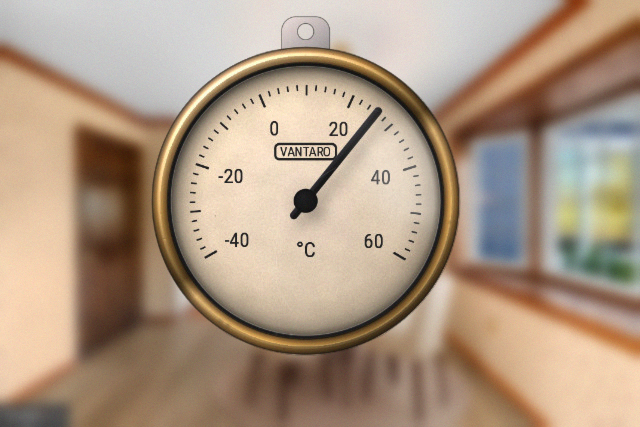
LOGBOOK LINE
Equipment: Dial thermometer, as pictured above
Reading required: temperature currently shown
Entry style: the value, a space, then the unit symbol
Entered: 26 °C
